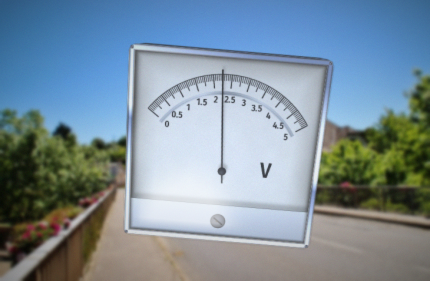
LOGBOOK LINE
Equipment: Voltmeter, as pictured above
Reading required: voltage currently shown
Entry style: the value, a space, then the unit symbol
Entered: 2.25 V
